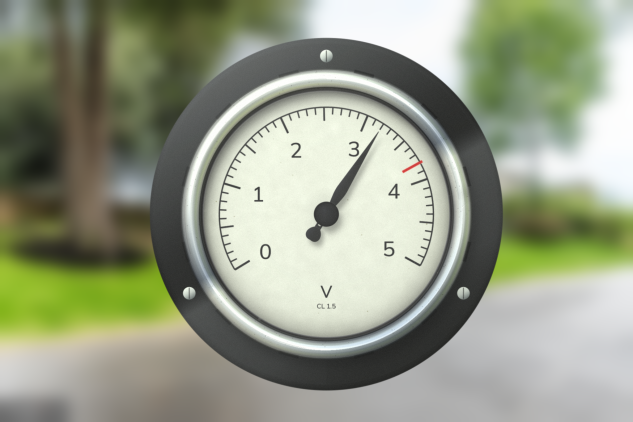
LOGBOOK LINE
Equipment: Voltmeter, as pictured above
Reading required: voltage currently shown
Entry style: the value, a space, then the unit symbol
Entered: 3.2 V
